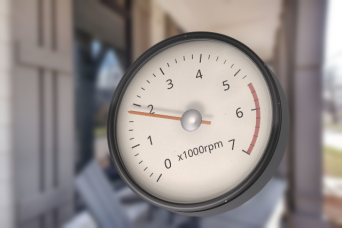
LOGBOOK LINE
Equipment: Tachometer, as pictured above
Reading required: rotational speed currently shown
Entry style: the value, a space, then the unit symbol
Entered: 1800 rpm
